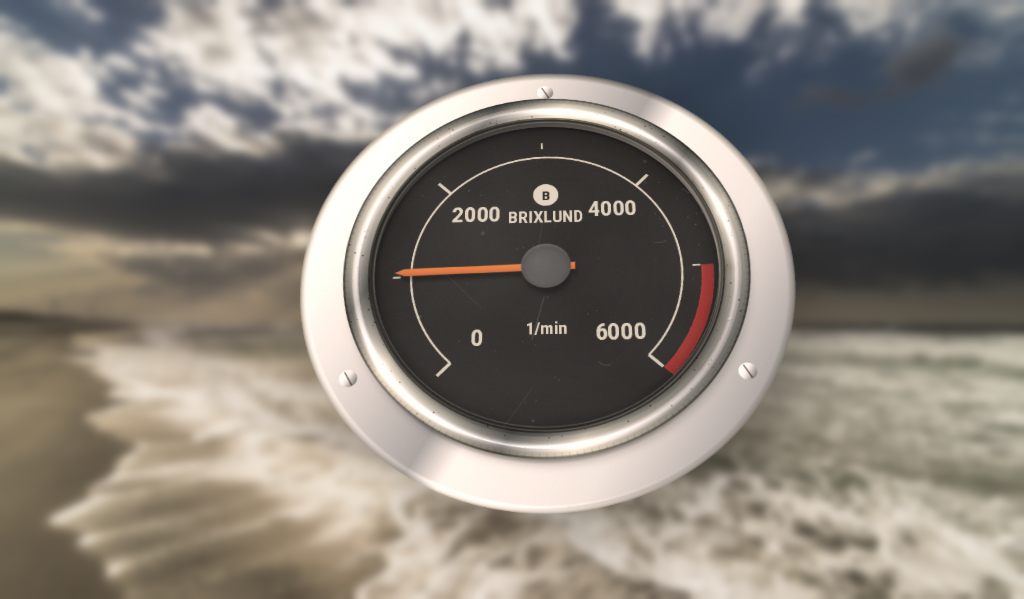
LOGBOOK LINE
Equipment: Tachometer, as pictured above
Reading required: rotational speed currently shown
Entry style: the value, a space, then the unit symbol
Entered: 1000 rpm
